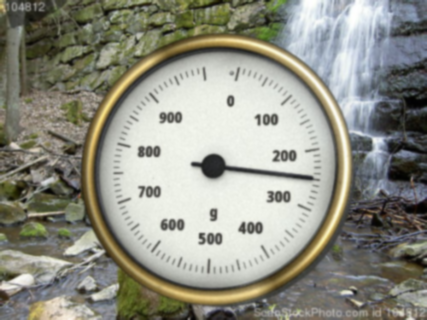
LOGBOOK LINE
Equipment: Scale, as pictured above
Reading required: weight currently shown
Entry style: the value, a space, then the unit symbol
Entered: 250 g
